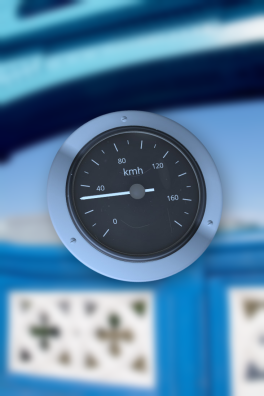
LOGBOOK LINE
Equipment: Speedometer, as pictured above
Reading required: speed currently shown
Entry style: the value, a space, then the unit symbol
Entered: 30 km/h
